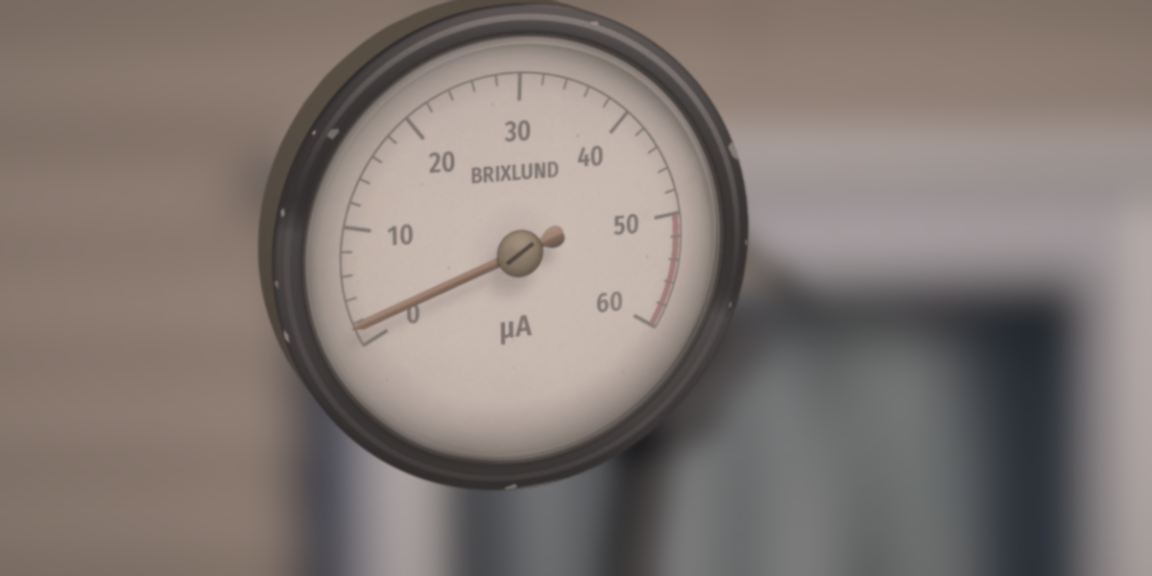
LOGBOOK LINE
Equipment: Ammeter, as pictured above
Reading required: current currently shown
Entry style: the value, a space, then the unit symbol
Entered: 2 µA
